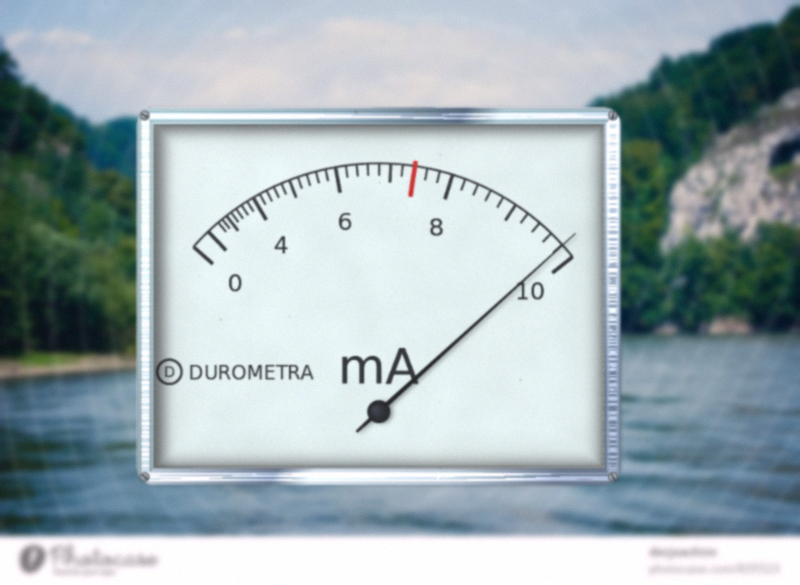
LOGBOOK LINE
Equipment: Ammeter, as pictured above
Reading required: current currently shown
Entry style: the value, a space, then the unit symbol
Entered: 9.8 mA
